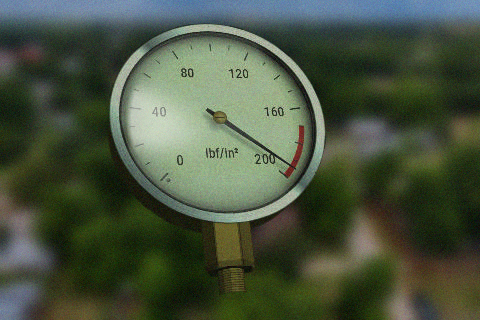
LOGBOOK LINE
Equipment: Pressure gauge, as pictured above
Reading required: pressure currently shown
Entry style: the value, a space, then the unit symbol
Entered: 195 psi
